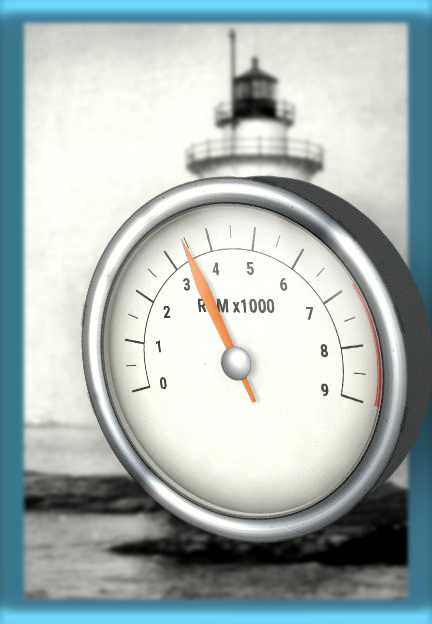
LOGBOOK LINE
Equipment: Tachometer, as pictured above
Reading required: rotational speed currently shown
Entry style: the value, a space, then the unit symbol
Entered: 3500 rpm
